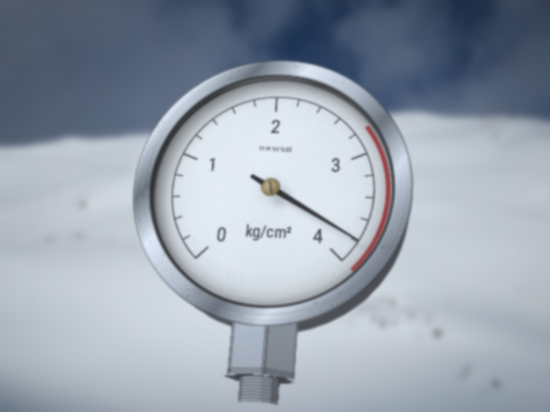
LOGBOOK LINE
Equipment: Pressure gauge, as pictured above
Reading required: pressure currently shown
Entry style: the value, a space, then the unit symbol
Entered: 3.8 kg/cm²
